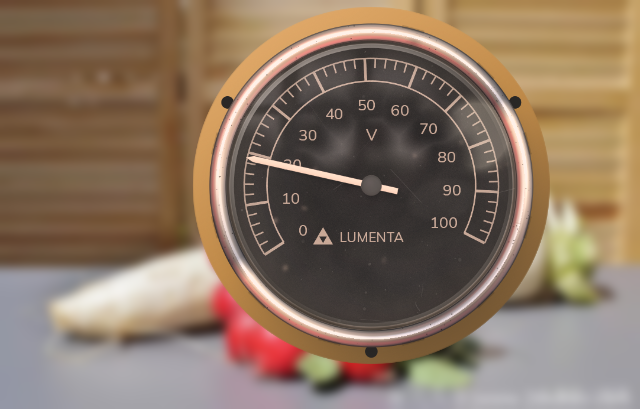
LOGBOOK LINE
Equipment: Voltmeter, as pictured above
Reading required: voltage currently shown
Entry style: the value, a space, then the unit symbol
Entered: 19 V
